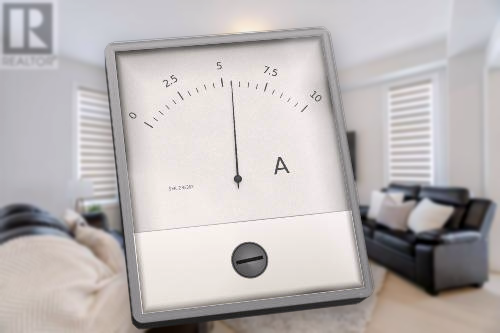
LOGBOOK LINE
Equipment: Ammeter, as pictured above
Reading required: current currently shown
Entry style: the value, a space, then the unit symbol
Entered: 5.5 A
